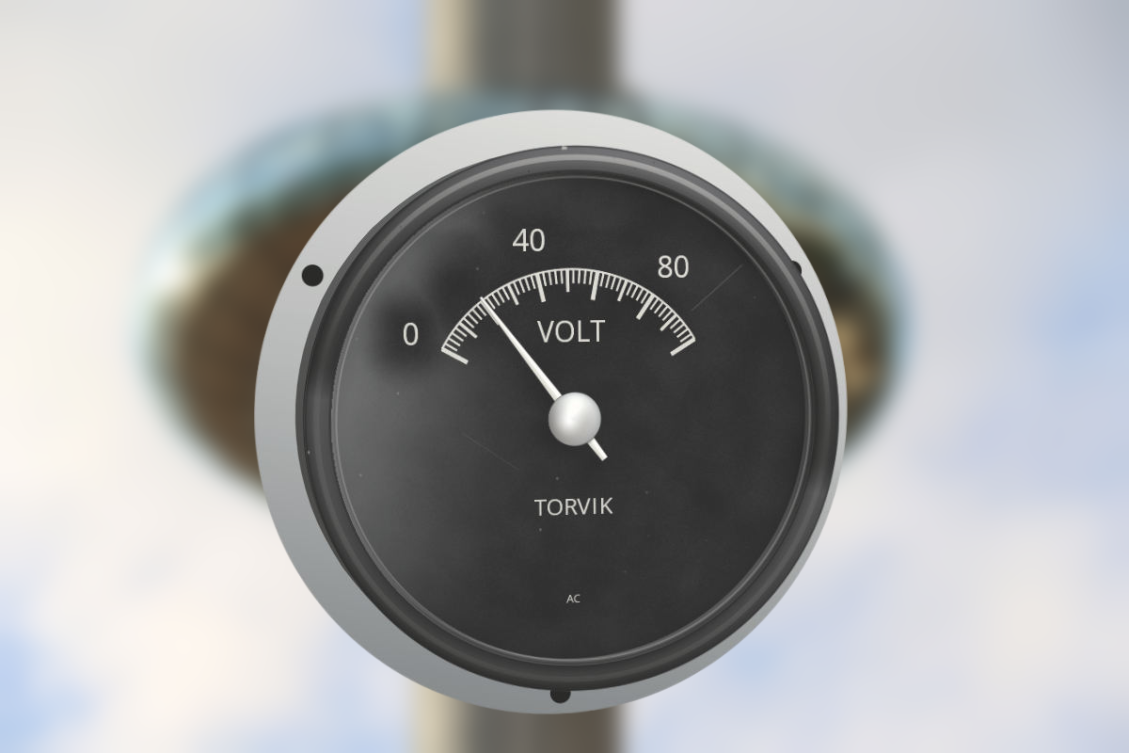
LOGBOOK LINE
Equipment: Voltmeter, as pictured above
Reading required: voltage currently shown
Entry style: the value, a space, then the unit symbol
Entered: 20 V
